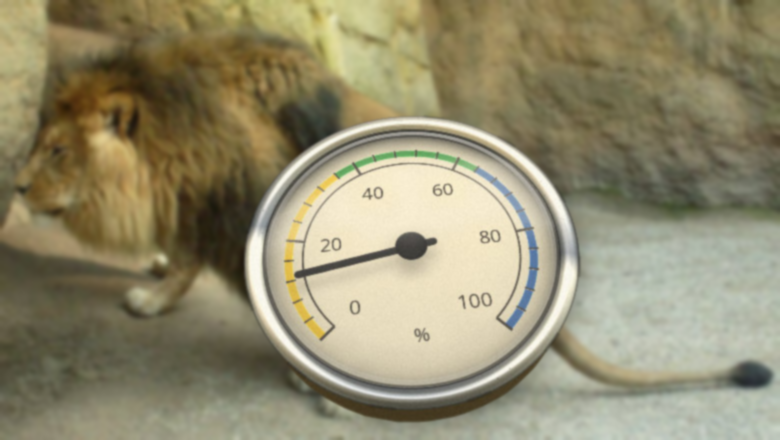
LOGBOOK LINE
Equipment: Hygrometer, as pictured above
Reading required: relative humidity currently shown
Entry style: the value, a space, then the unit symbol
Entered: 12 %
